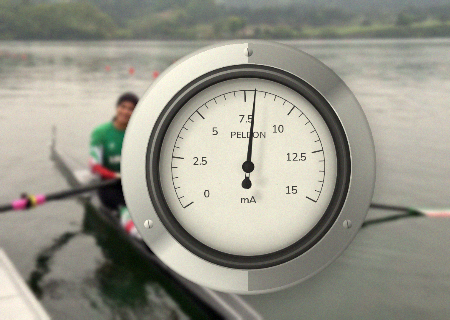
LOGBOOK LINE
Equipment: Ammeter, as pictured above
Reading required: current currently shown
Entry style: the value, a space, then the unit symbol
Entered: 8 mA
